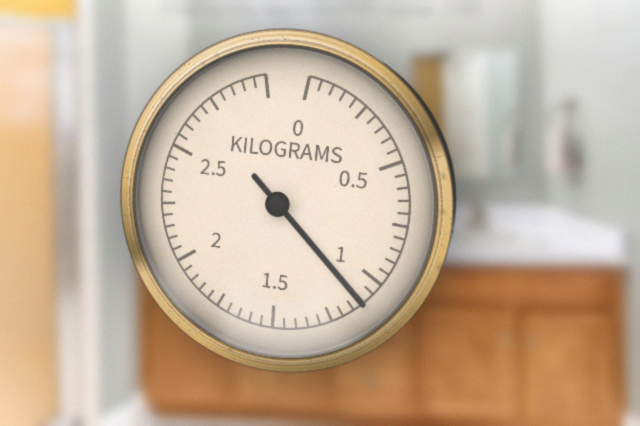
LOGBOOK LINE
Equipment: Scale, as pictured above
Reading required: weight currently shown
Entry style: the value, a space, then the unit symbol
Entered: 1.1 kg
